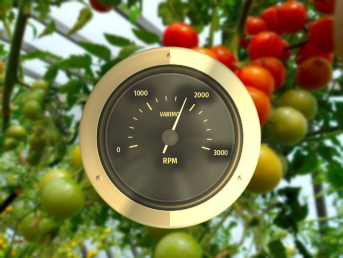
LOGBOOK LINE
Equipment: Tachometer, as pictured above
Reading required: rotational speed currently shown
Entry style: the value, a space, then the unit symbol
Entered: 1800 rpm
